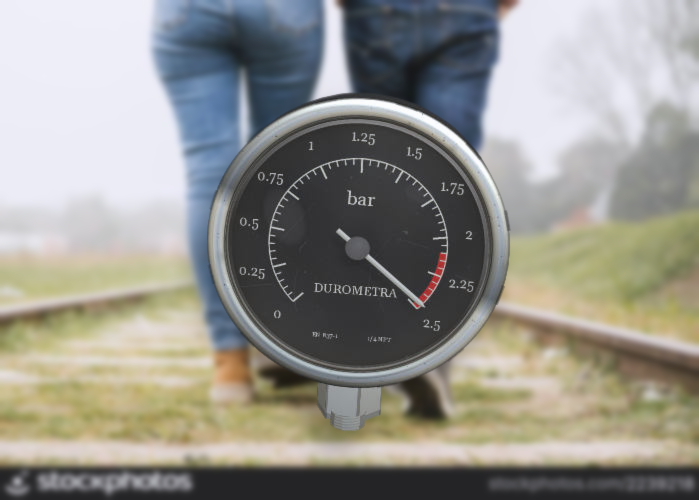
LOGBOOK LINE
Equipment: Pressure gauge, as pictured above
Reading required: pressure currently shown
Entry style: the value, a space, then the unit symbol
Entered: 2.45 bar
